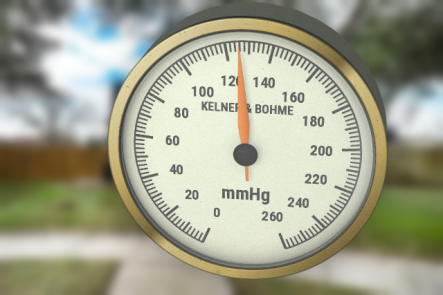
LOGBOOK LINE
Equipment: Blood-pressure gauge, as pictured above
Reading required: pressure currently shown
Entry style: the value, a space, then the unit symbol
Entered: 126 mmHg
